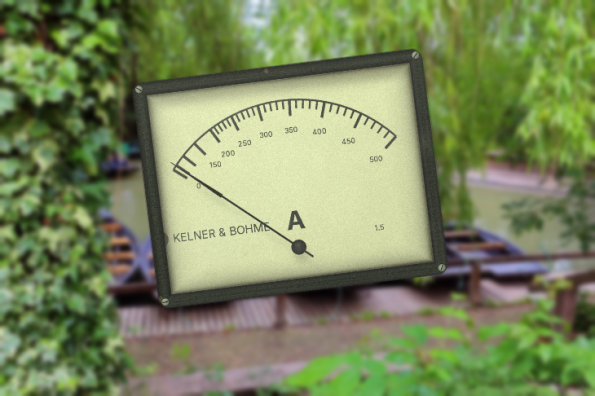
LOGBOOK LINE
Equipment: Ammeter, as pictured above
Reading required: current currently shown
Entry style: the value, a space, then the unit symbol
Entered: 50 A
